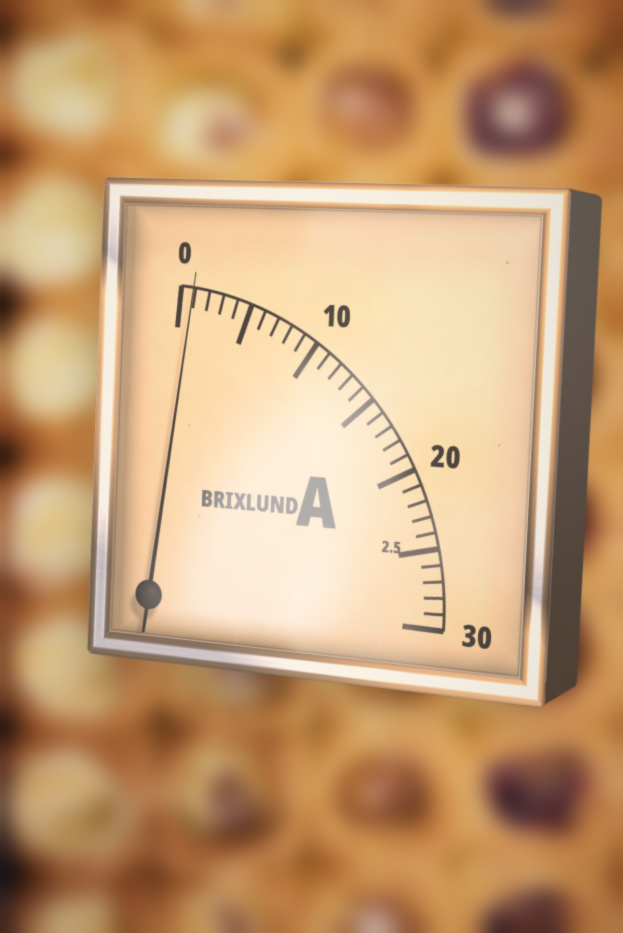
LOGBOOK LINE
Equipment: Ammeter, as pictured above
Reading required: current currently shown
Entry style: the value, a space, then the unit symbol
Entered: 1 A
